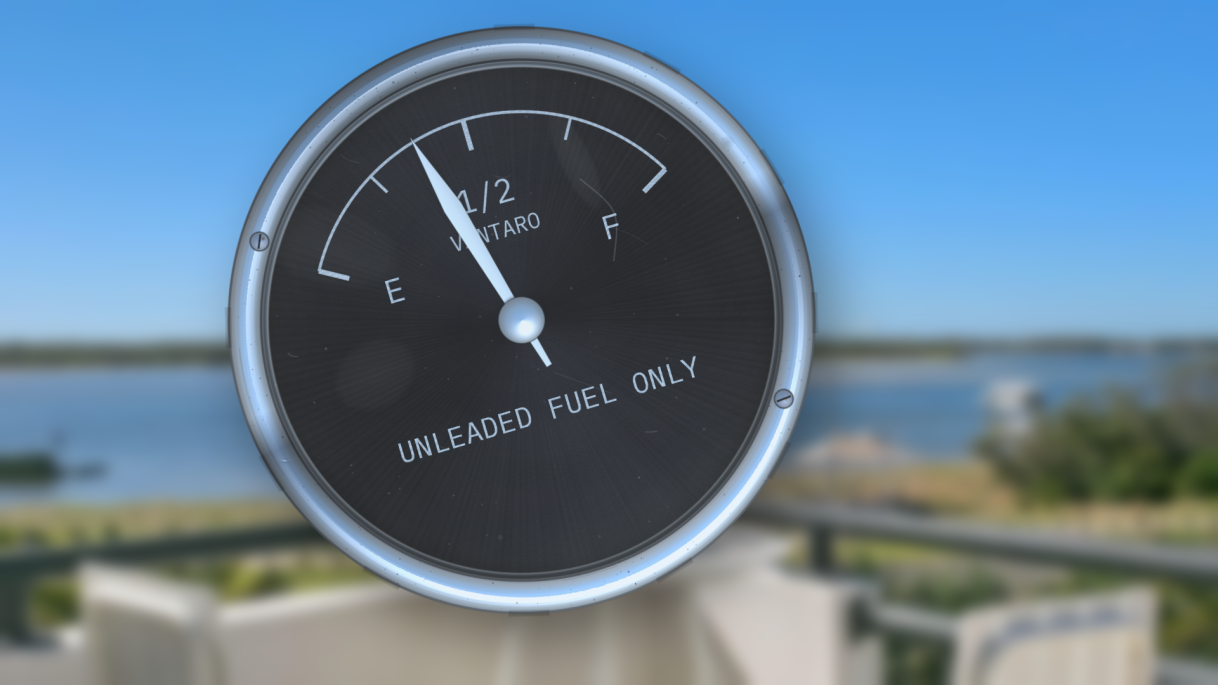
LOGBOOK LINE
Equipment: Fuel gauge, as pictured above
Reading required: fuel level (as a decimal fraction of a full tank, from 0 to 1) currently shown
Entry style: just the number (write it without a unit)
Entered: 0.375
